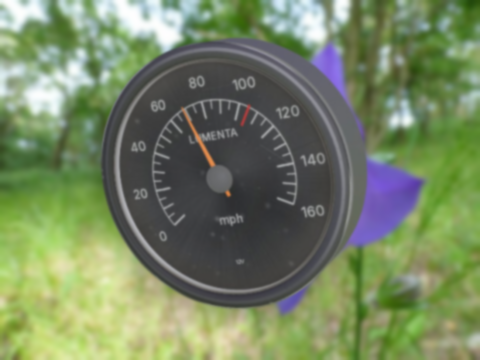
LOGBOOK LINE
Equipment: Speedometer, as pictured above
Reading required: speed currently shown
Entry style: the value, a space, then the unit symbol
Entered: 70 mph
